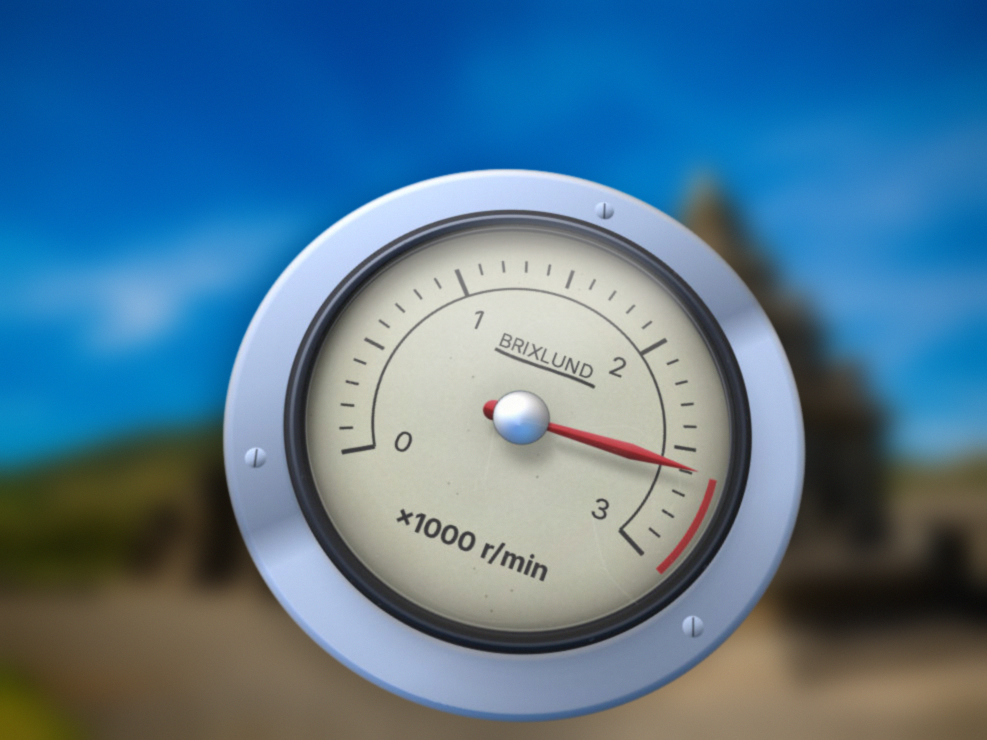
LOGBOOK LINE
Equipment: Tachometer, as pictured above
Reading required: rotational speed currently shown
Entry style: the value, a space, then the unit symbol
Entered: 2600 rpm
